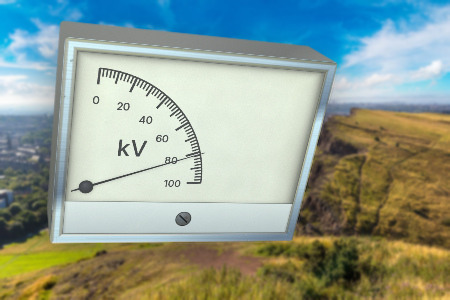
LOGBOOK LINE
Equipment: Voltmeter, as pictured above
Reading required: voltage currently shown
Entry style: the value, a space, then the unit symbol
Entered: 80 kV
